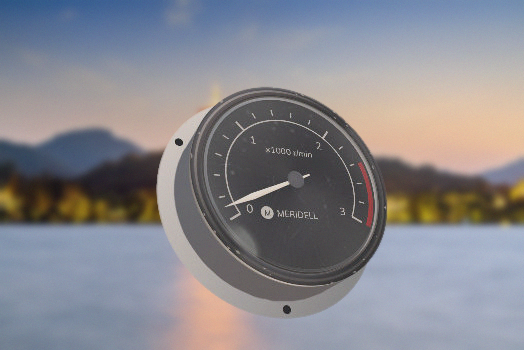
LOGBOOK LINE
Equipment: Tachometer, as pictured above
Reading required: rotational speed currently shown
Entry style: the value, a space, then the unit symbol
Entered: 100 rpm
